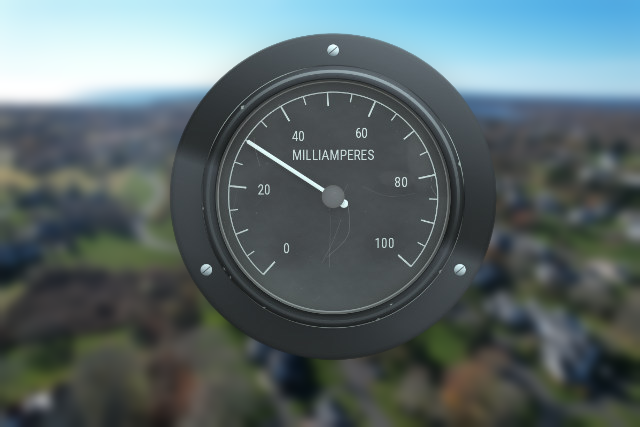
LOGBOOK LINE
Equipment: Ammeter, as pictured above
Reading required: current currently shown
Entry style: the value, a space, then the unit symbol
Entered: 30 mA
